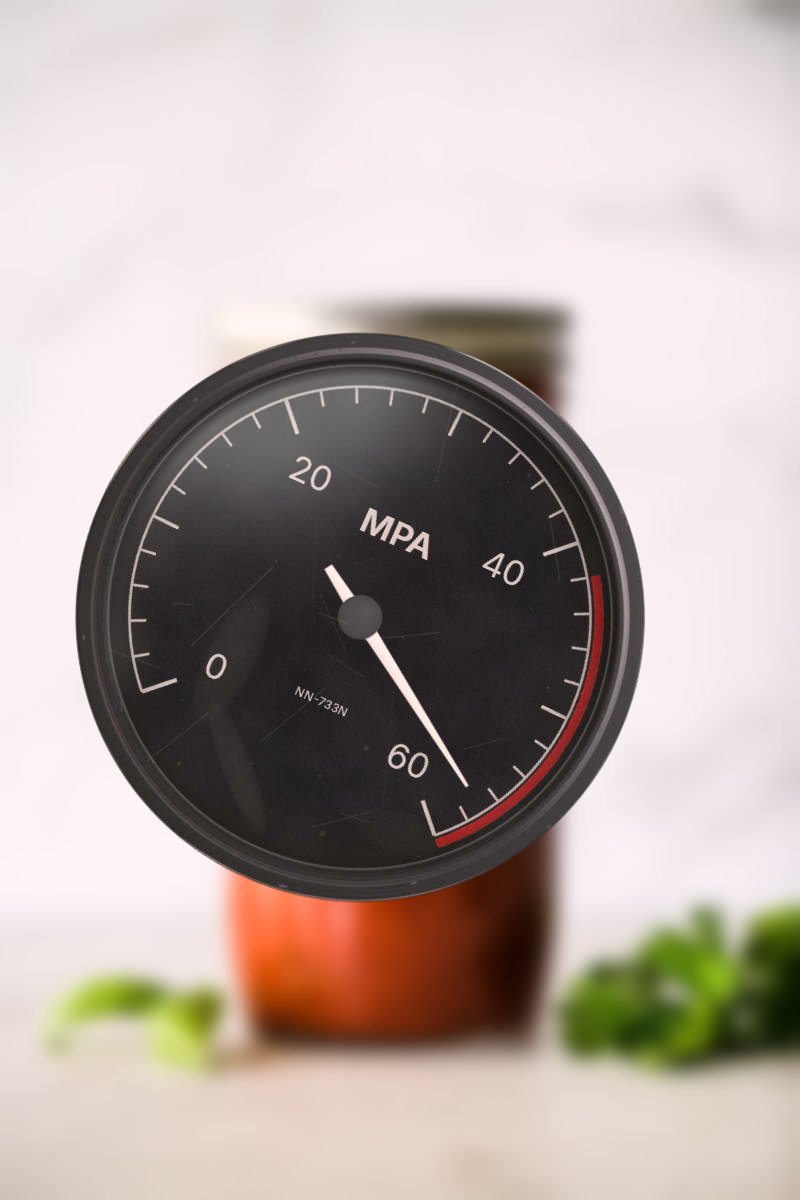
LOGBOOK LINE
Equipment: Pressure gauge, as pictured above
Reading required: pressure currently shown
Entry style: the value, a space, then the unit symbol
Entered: 57 MPa
